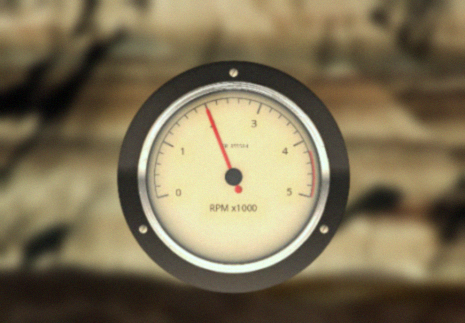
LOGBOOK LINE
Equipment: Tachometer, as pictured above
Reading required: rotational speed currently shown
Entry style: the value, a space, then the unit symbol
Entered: 2000 rpm
